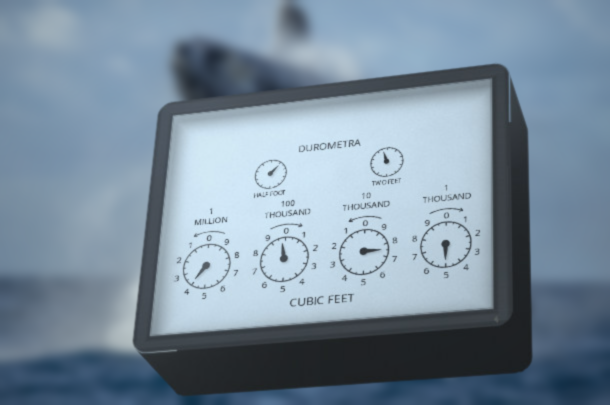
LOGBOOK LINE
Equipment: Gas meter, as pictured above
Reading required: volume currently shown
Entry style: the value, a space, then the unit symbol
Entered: 397500 ft³
